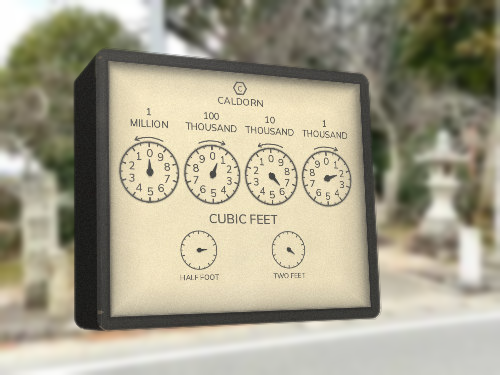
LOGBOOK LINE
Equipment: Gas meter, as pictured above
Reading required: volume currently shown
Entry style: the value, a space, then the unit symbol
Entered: 6200 ft³
